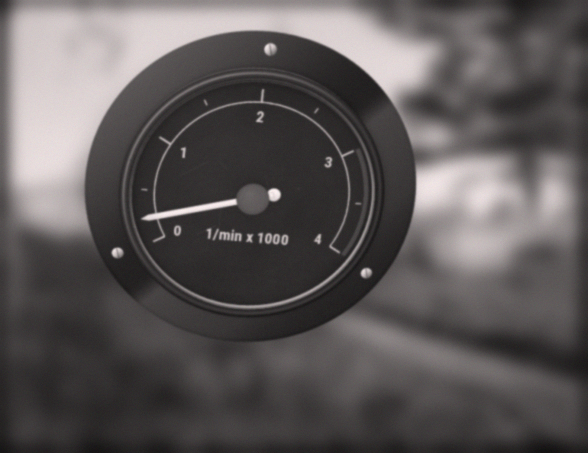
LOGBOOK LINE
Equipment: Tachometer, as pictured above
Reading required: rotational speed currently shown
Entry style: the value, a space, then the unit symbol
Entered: 250 rpm
